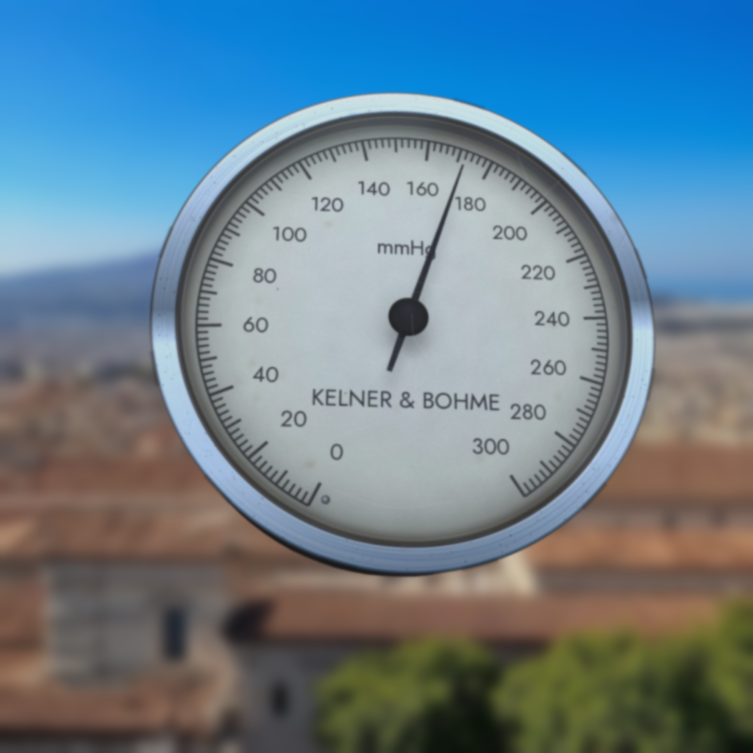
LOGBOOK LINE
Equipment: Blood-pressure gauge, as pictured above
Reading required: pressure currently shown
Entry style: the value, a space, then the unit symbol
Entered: 172 mmHg
